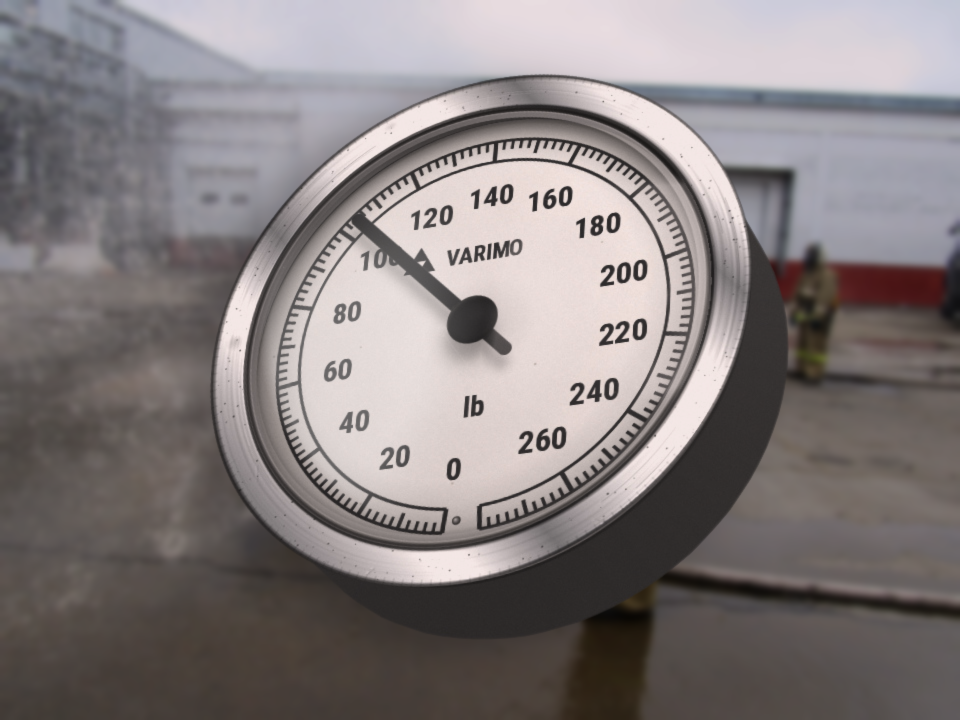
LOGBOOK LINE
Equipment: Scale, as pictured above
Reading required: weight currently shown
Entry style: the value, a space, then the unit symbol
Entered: 104 lb
